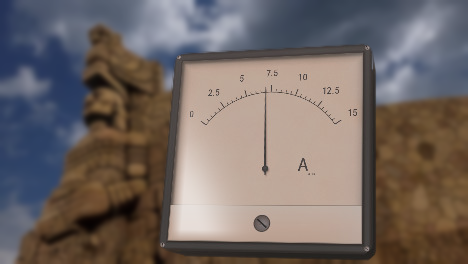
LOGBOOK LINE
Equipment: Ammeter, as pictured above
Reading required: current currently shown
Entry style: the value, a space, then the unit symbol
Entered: 7 A
